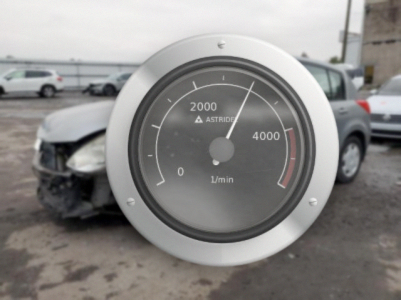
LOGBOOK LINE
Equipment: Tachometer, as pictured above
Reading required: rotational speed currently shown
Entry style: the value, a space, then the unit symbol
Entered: 3000 rpm
